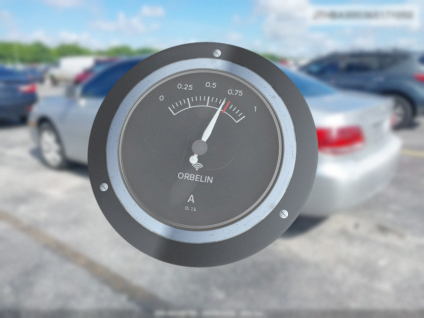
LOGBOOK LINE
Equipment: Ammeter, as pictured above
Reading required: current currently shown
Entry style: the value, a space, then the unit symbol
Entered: 0.7 A
